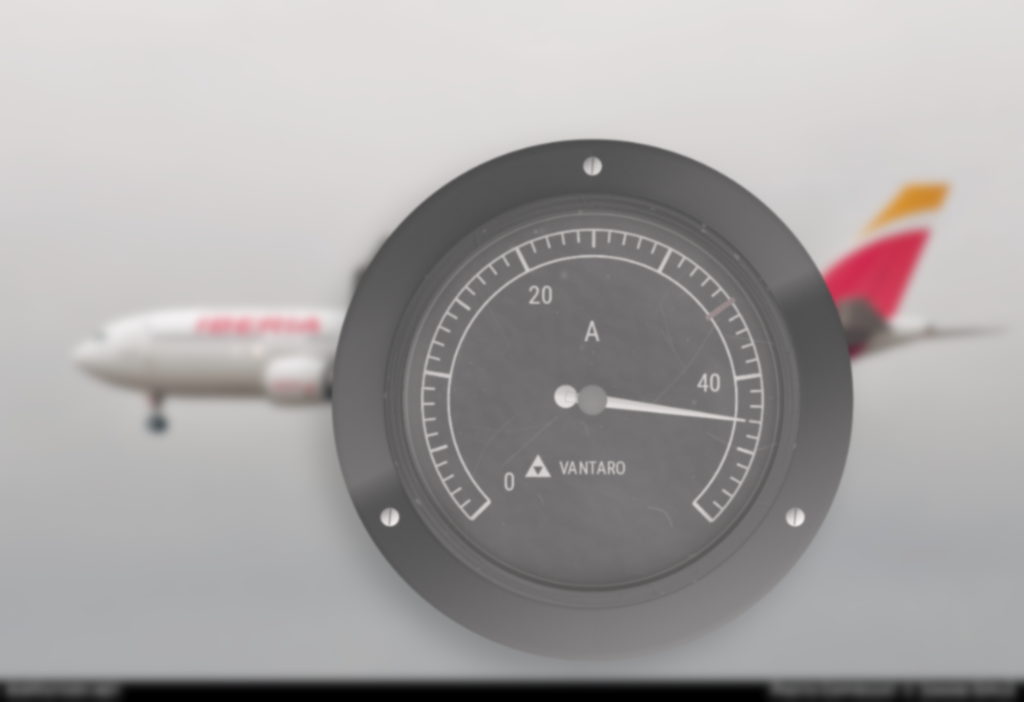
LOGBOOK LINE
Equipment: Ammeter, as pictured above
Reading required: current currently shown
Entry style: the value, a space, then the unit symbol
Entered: 43 A
